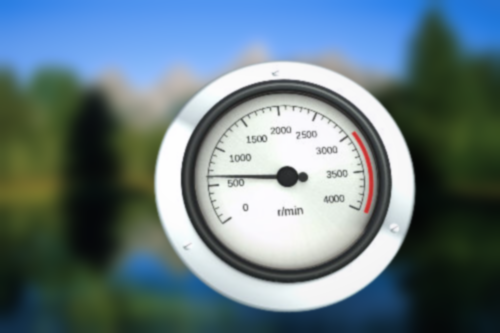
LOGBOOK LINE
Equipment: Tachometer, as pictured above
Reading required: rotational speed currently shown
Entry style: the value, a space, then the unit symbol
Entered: 600 rpm
